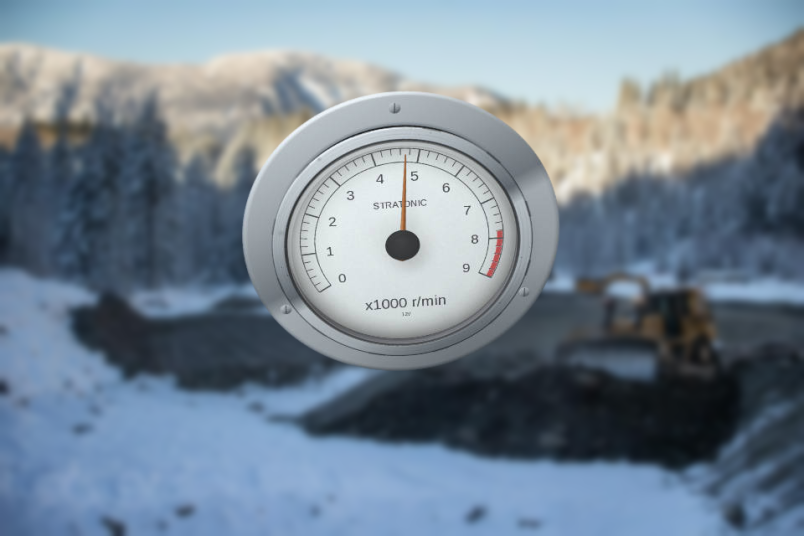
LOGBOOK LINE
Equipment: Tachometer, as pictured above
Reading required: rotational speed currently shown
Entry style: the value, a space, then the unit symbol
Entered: 4700 rpm
